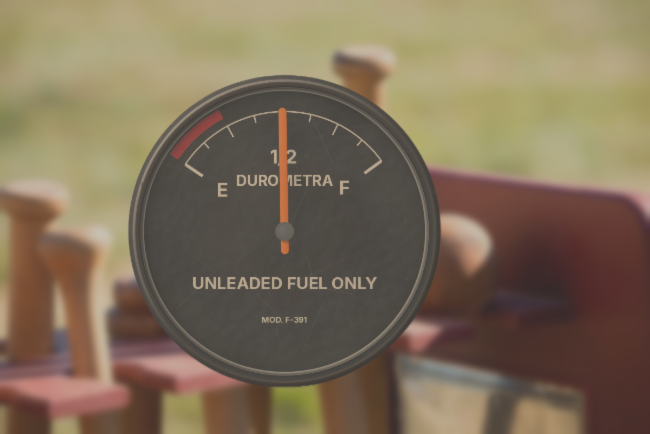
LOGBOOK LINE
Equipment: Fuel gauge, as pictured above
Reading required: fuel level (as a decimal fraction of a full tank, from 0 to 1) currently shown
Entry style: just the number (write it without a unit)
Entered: 0.5
